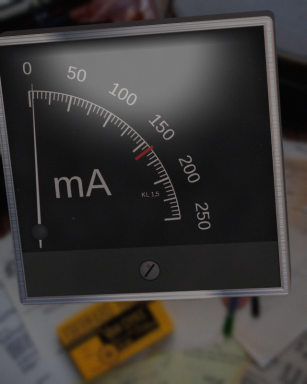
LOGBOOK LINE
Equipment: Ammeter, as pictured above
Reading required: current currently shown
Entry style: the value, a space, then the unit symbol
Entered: 5 mA
